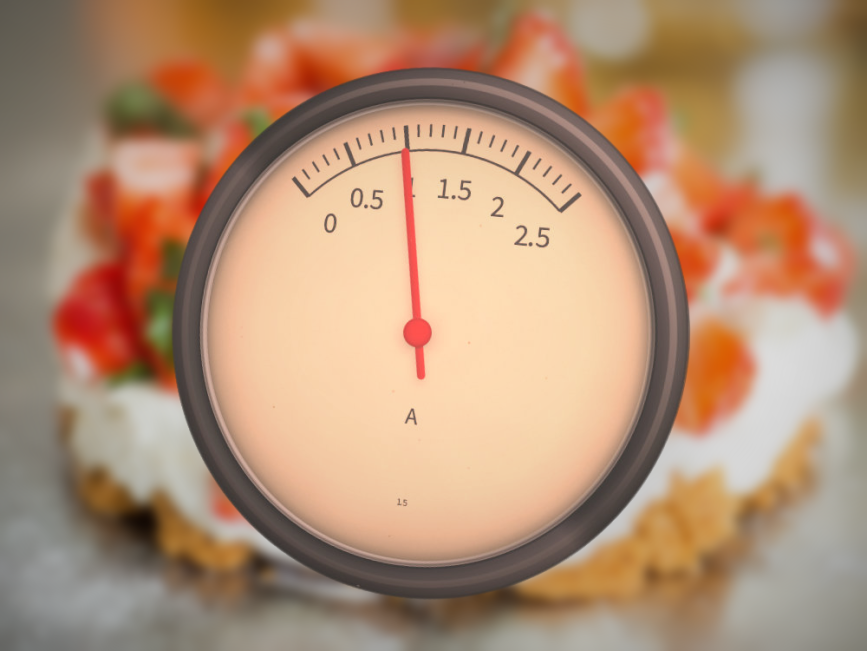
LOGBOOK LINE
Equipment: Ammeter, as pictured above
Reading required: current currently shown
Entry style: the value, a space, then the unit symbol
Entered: 1 A
